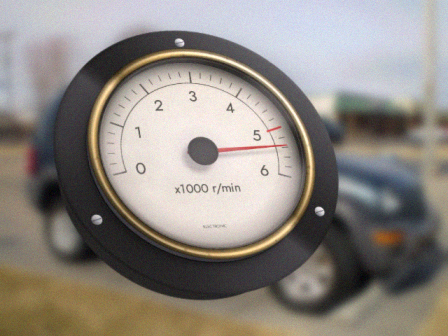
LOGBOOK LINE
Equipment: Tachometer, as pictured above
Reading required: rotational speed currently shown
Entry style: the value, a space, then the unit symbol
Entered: 5400 rpm
